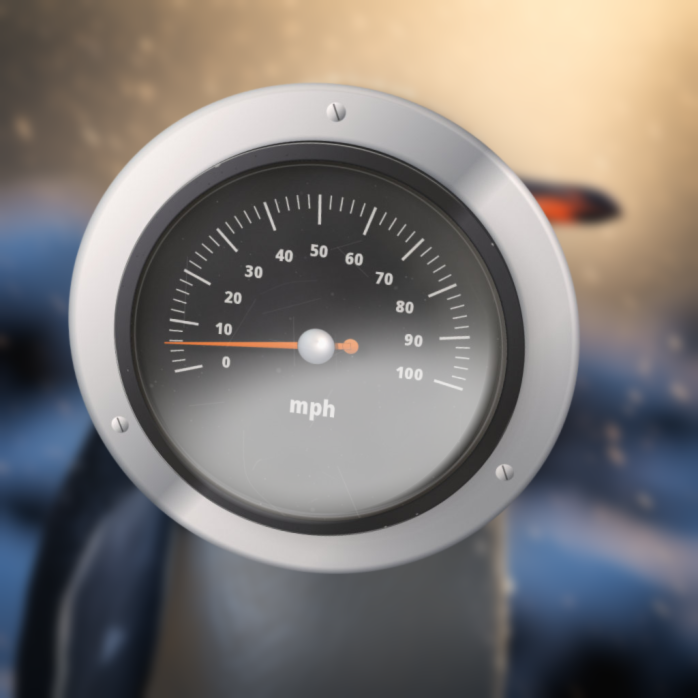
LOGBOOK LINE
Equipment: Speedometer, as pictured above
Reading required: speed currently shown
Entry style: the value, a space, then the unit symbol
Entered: 6 mph
